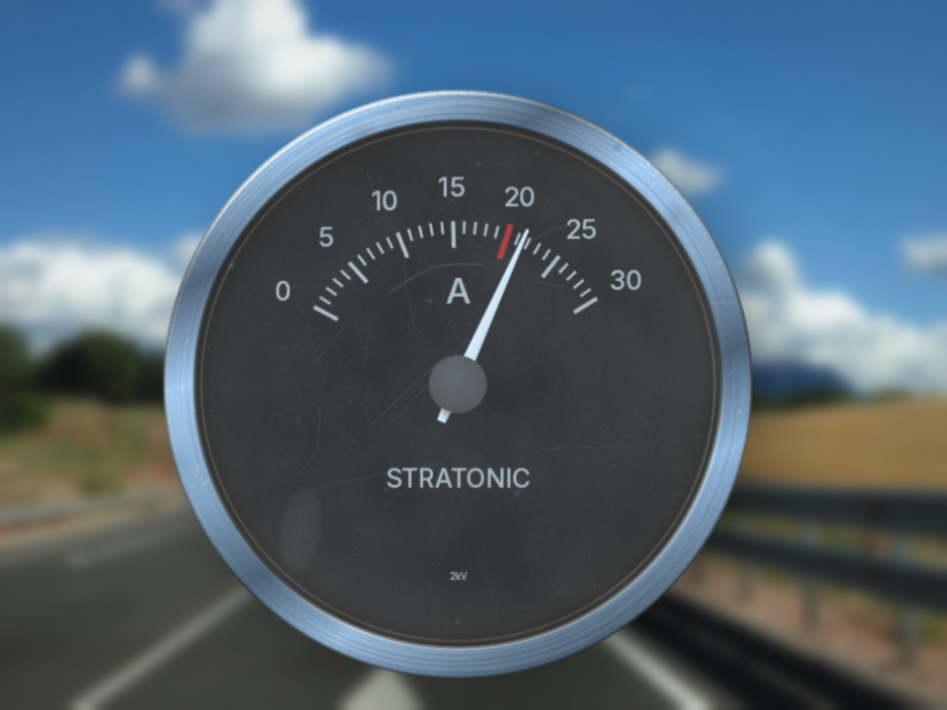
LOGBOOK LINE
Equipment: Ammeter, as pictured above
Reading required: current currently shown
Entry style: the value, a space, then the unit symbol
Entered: 21.5 A
